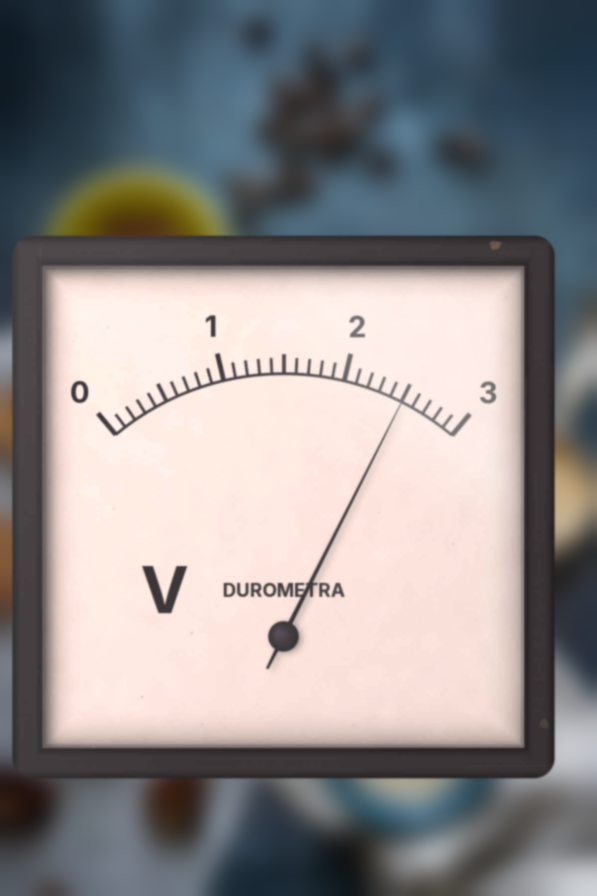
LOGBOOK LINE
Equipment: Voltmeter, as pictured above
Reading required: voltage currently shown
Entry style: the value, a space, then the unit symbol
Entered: 2.5 V
